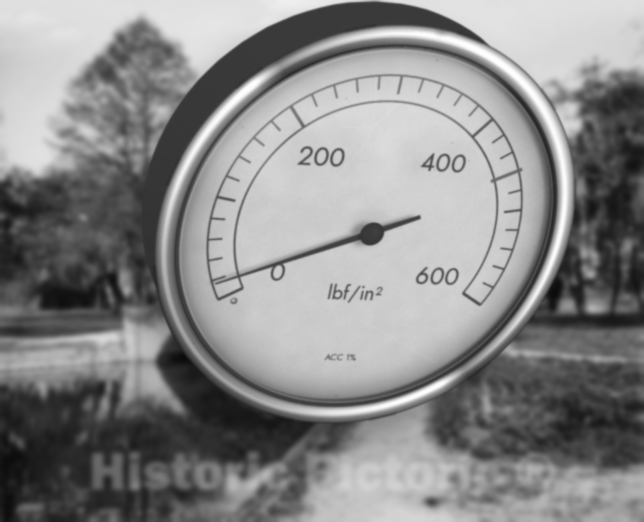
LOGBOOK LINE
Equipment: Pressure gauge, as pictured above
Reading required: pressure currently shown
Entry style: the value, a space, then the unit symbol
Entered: 20 psi
